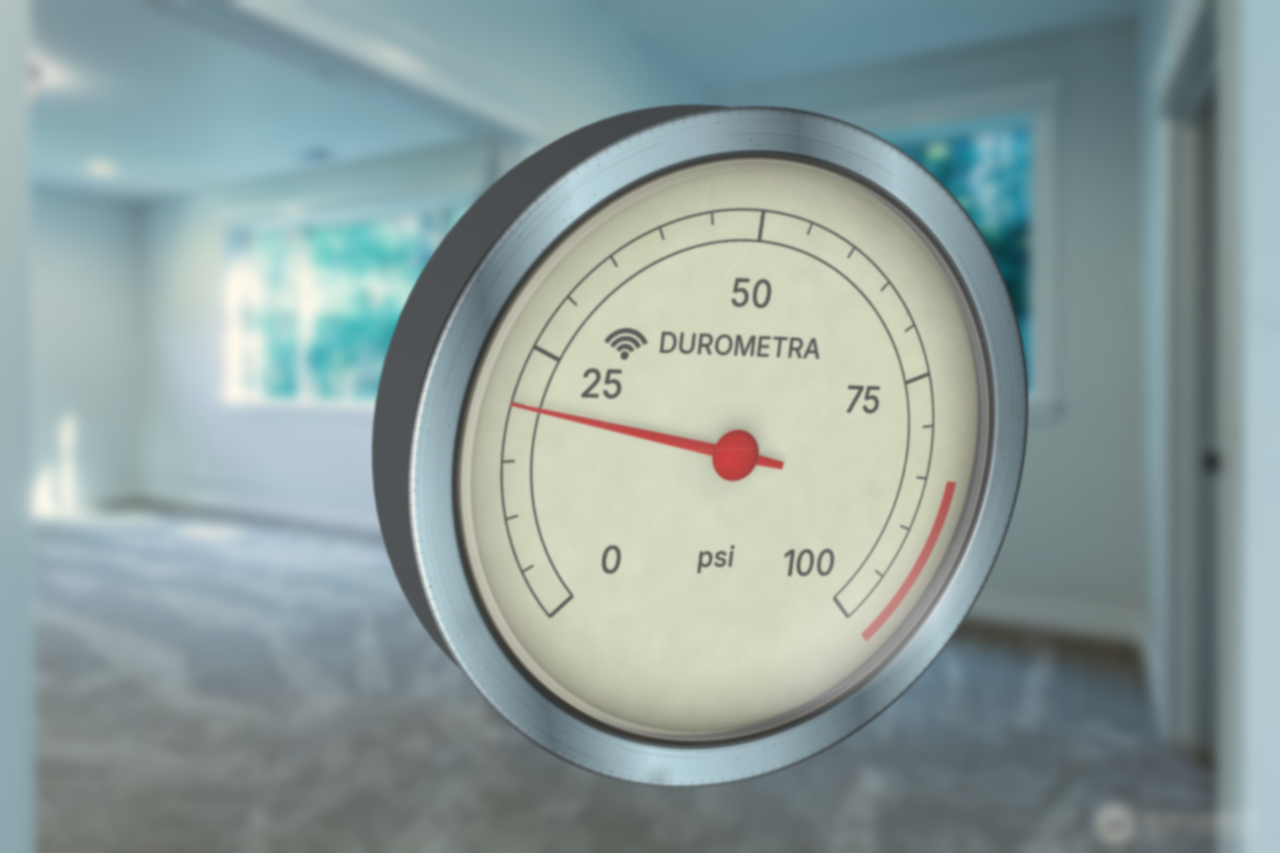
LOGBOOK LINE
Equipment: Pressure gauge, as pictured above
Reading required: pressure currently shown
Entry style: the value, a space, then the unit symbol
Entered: 20 psi
